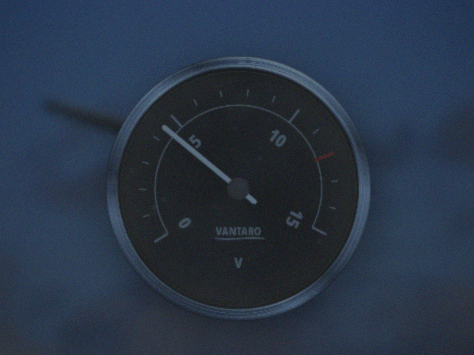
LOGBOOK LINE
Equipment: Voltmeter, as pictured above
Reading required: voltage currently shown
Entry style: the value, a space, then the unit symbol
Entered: 4.5 V
